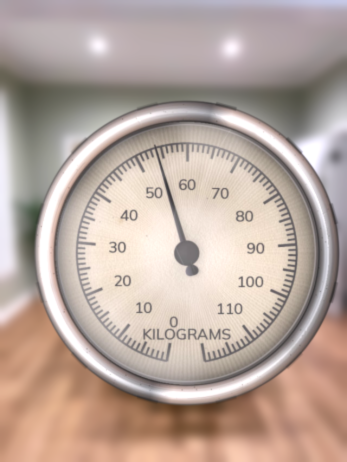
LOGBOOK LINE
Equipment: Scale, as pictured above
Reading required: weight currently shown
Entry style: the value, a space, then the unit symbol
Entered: 54 kg
